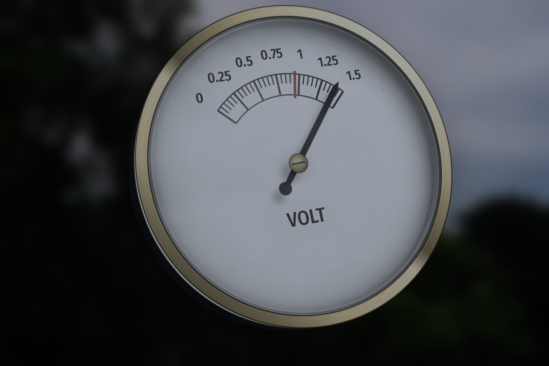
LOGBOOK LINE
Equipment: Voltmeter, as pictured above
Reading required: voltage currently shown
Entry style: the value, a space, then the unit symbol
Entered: 1.4 V
